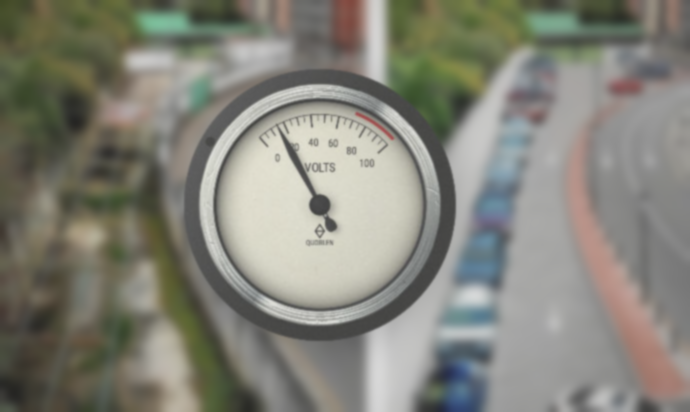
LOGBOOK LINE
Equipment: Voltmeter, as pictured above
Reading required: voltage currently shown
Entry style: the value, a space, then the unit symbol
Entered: 15 V
